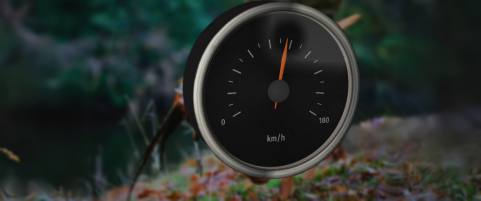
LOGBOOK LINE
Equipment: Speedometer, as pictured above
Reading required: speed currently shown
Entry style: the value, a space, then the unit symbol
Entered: 95 km/h
